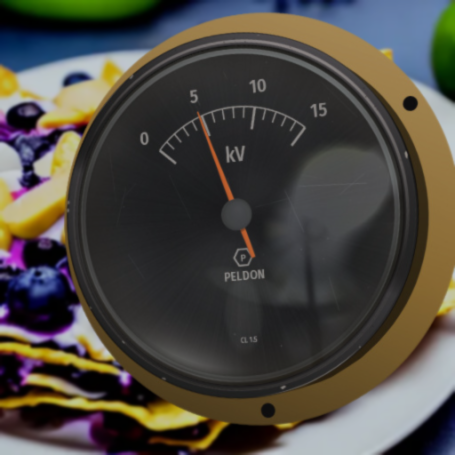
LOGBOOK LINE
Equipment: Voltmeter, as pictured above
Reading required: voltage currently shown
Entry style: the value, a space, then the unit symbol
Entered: 5 kV
